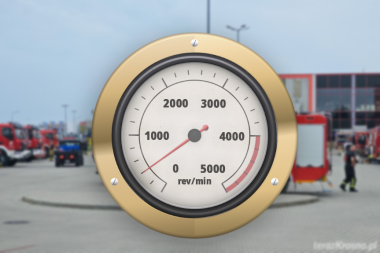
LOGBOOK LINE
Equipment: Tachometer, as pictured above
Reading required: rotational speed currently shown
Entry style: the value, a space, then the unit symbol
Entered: 400 rpm
